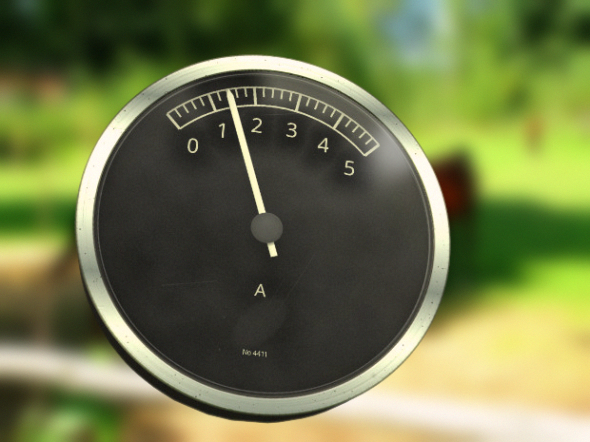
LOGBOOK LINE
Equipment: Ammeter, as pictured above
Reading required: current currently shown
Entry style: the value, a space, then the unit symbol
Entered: 1.4 A
